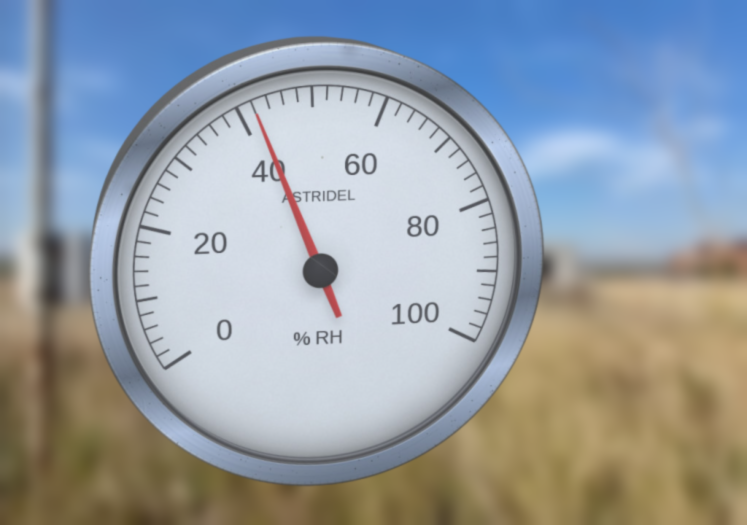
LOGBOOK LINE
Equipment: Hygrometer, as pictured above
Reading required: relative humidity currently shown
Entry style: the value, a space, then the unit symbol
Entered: 42 %
